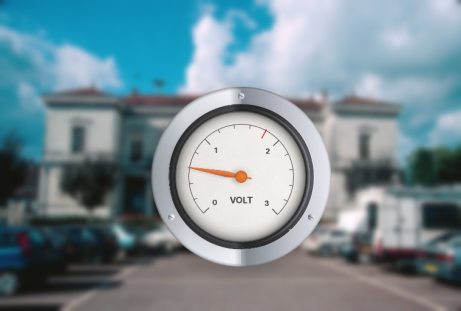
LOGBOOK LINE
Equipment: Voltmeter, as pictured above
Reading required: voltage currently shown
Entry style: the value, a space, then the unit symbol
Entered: 0.6 V
